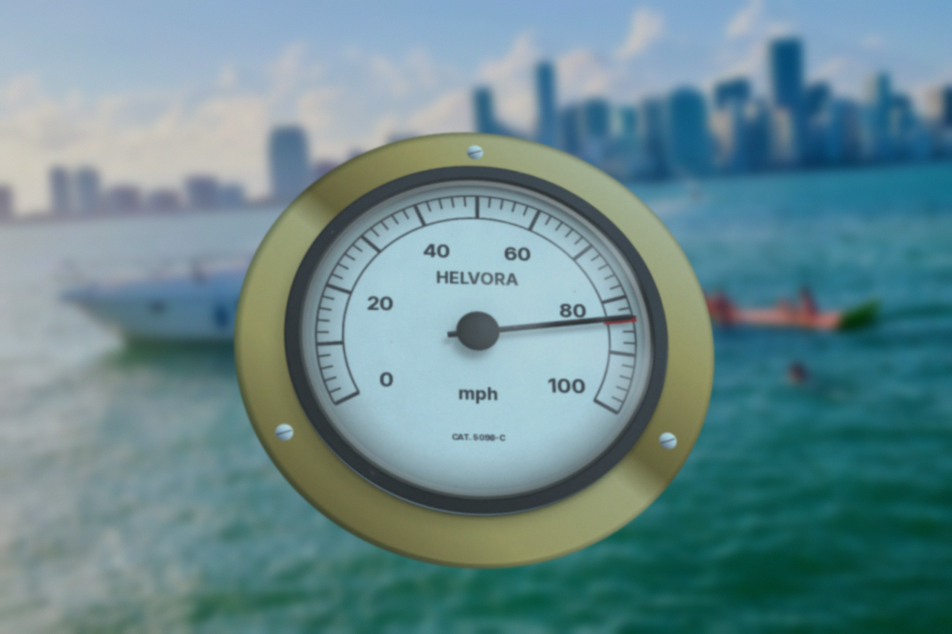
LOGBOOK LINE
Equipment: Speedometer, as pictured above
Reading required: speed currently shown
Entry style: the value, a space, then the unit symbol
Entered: 84 mph
